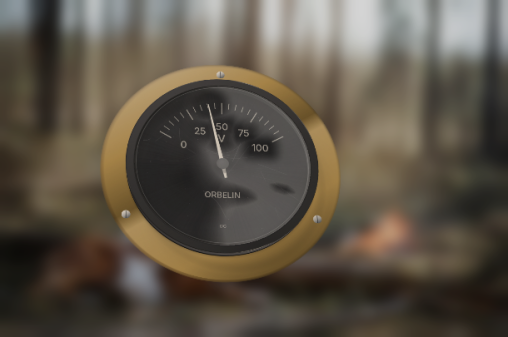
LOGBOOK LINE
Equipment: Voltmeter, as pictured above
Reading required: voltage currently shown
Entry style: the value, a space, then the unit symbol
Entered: 40 V
